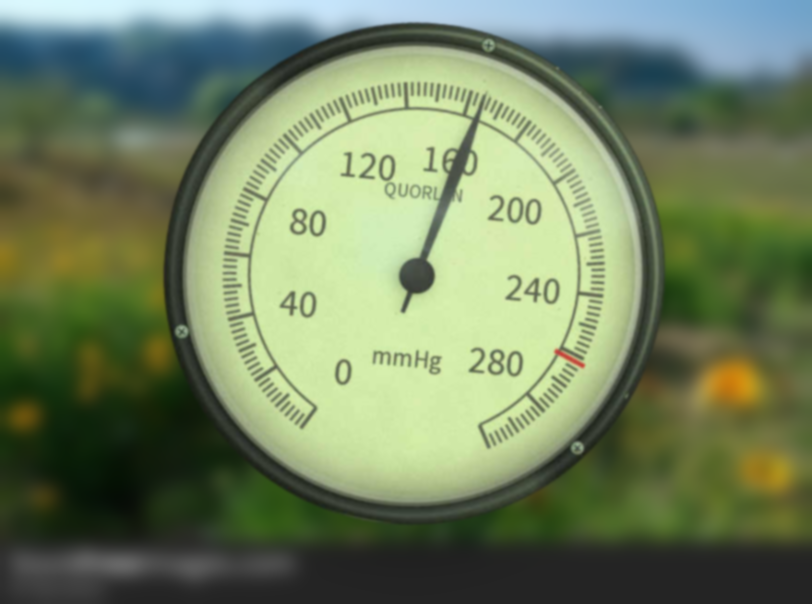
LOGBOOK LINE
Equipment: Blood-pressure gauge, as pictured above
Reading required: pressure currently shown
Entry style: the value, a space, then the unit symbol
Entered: 164 mmHg
